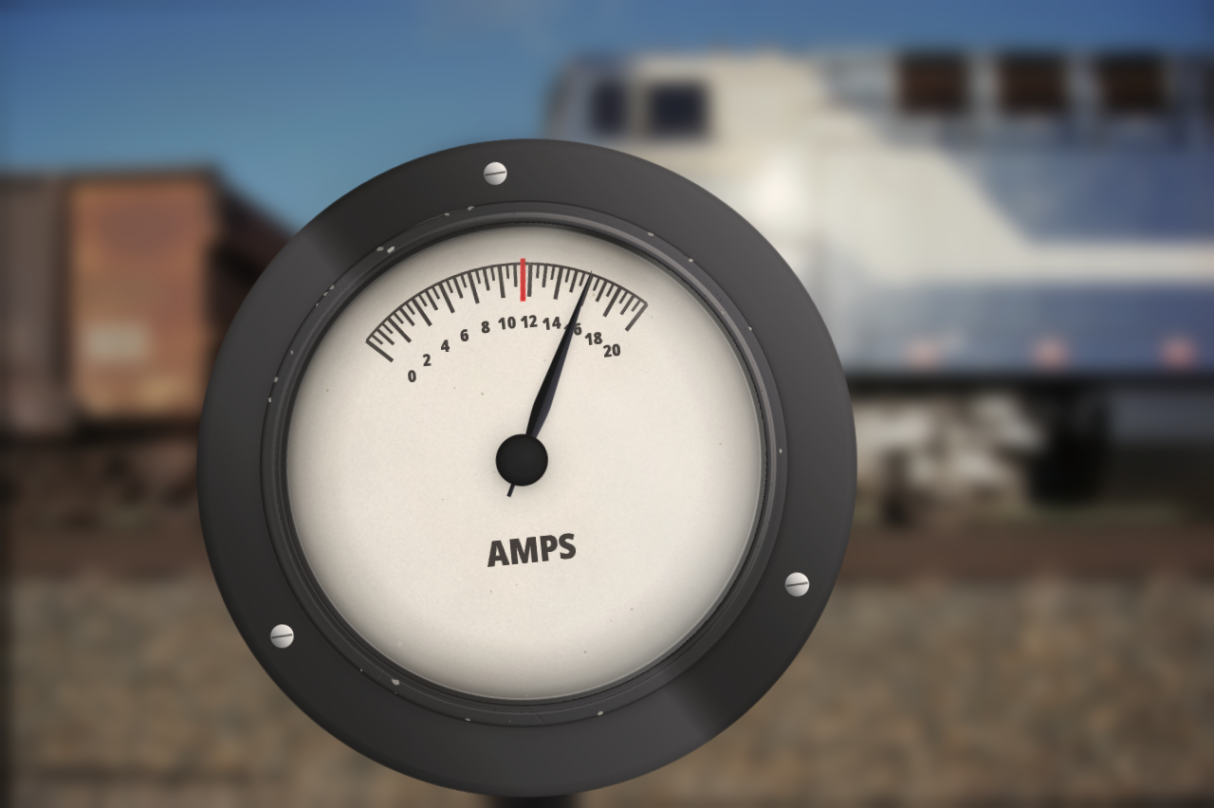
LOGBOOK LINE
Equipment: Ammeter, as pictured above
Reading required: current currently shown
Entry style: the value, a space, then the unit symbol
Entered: 16 A
